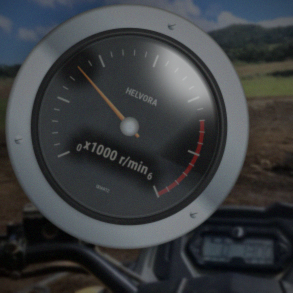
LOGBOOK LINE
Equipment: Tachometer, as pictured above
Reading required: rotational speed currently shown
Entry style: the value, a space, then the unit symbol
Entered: 1600 rpm
